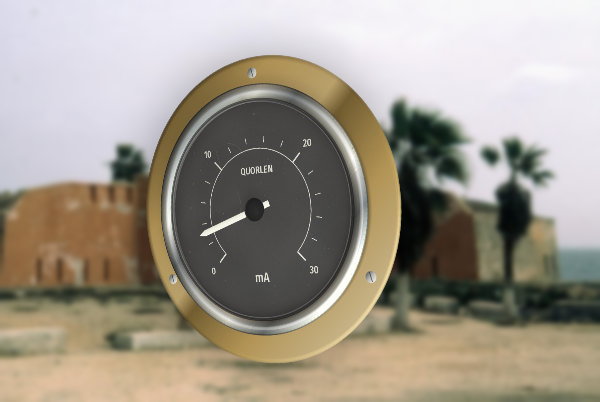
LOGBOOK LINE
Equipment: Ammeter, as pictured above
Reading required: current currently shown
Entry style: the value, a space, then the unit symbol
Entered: 3 mA
